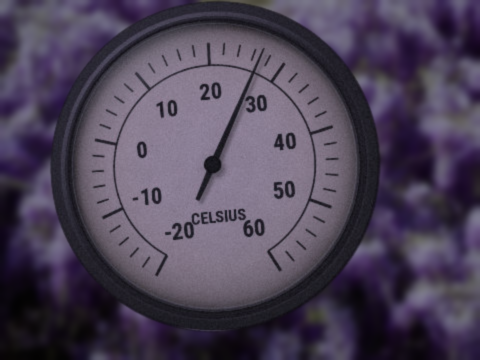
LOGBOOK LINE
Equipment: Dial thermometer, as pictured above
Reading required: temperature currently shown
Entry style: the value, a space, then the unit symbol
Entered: 27 °C
